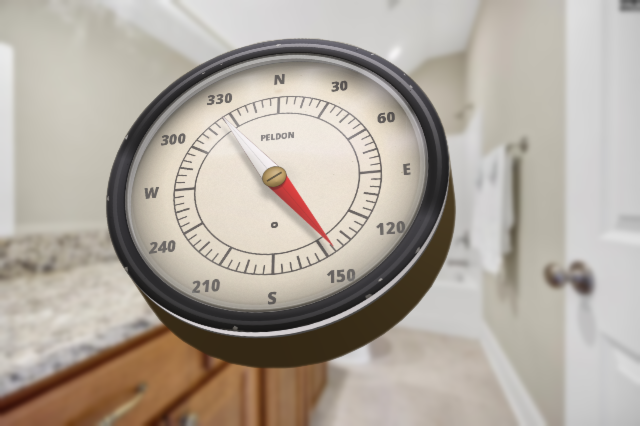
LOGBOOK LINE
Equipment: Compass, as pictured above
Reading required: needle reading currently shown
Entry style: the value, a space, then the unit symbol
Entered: 145 °
